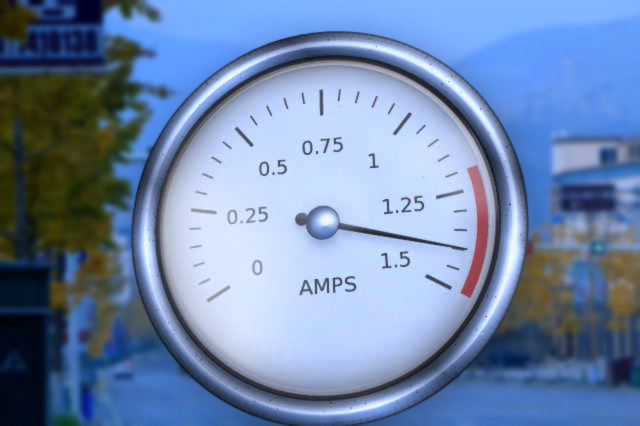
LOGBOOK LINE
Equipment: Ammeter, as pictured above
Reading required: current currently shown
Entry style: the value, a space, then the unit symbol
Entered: 1.4 A
